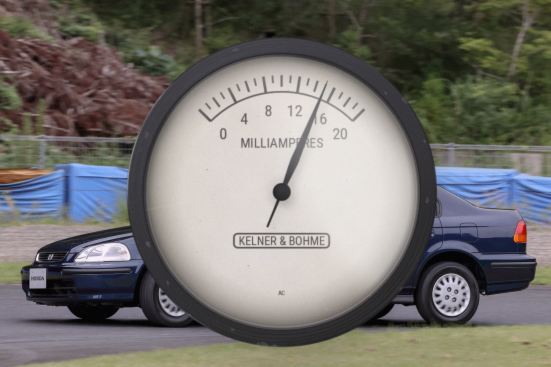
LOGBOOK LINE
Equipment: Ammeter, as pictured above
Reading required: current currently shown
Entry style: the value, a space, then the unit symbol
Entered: 15 mA
